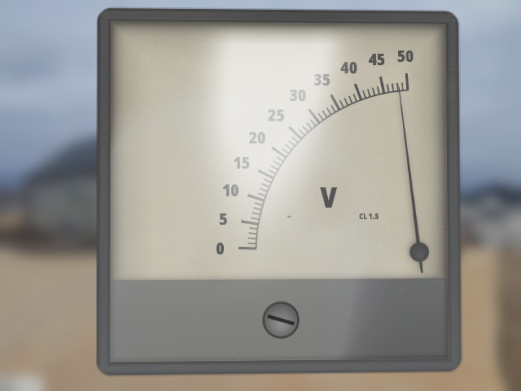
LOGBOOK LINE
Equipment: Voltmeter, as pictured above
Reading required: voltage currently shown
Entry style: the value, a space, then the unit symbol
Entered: 48 V
